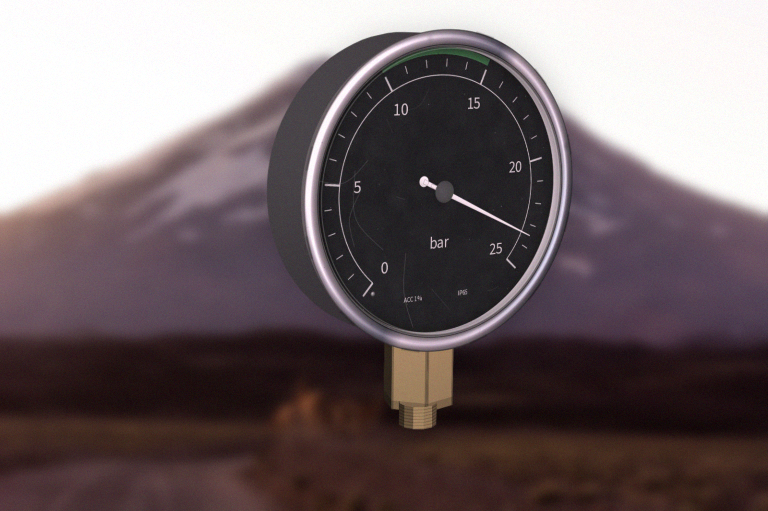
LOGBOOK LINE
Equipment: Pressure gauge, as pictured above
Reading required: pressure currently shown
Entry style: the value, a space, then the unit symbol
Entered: 23.5 bar
